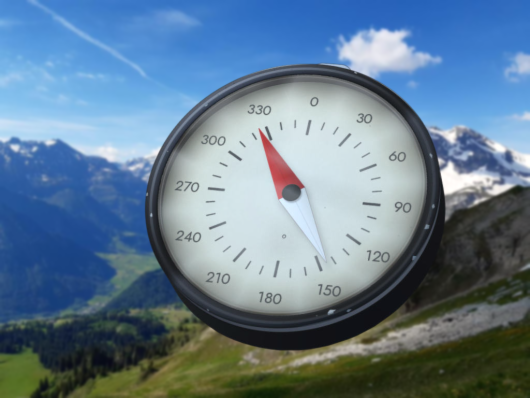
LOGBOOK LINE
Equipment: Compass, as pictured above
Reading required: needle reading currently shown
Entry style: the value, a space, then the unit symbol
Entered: 325 °
